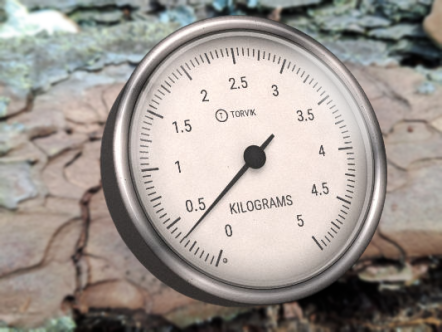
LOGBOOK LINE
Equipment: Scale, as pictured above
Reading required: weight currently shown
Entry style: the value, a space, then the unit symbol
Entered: 0.35 kg
